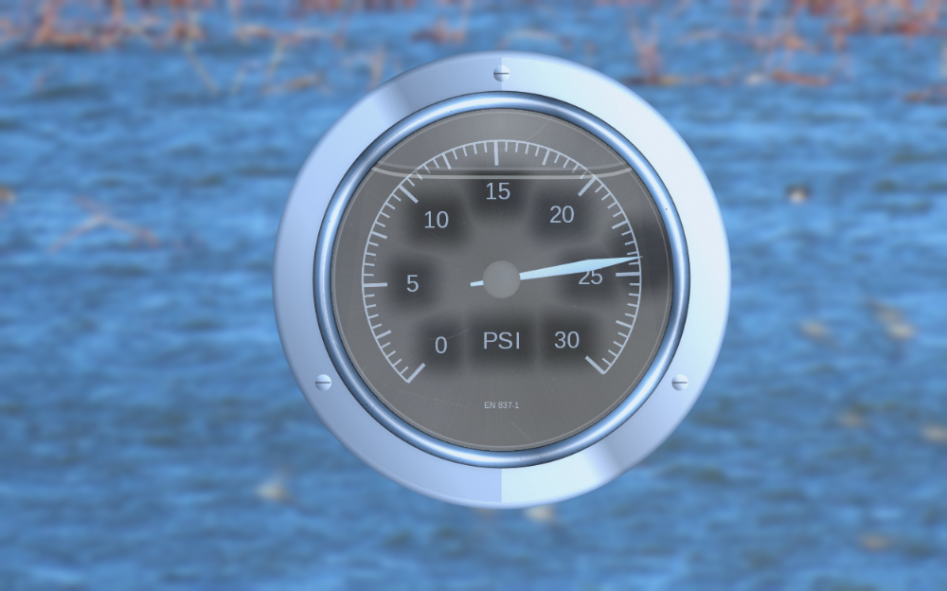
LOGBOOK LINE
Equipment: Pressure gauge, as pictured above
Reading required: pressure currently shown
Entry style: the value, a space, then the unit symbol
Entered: 24.25 psi
